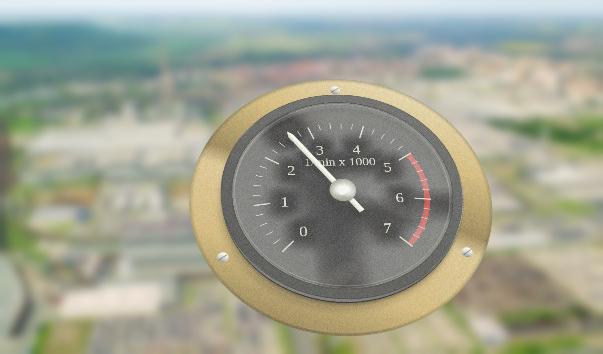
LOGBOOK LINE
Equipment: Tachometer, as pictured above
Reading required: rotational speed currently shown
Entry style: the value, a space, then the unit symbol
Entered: 2600 rpm
